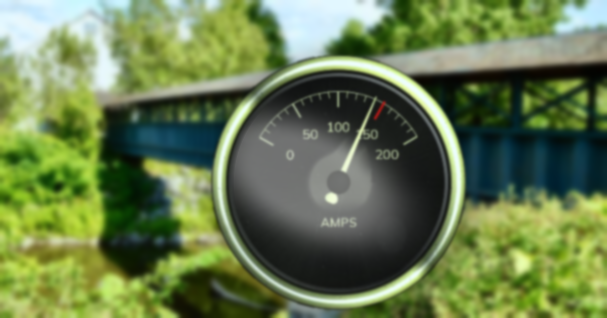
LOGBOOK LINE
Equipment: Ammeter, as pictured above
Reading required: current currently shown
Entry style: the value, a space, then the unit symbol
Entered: 140 A
